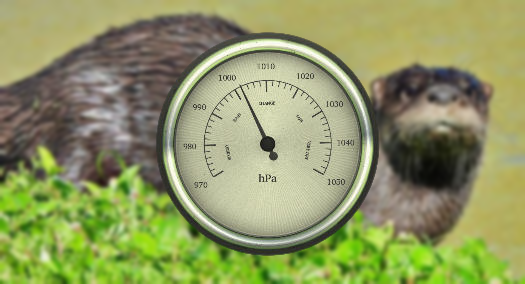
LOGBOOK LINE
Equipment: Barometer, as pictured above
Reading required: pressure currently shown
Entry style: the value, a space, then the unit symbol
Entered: 1002 hPa
